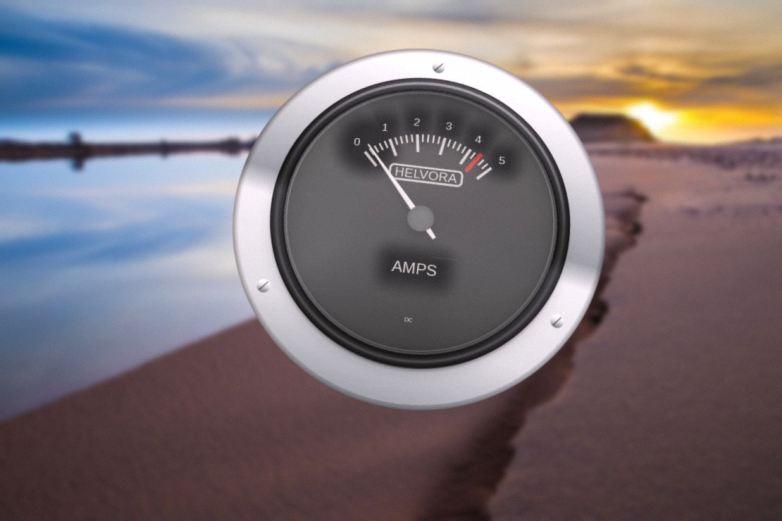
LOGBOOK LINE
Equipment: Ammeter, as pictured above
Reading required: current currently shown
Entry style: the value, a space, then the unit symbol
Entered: 0.2 A
